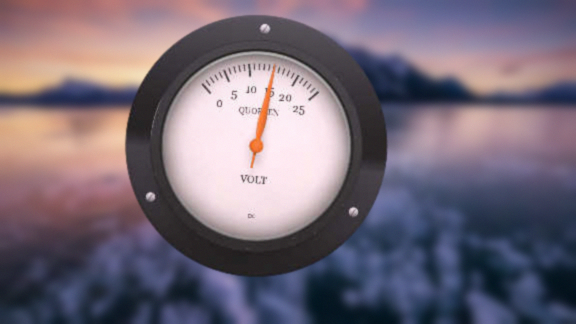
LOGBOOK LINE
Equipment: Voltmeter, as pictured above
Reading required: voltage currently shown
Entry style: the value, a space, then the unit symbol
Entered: 15 V
